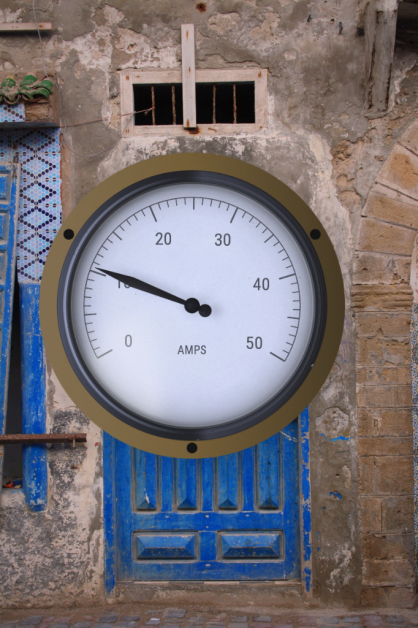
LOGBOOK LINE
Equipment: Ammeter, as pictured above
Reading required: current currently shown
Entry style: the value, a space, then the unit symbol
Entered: 10.5 A
